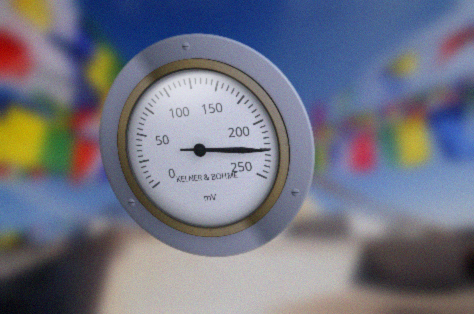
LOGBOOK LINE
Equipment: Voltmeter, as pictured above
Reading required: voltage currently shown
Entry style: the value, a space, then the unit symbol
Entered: 225 mV
